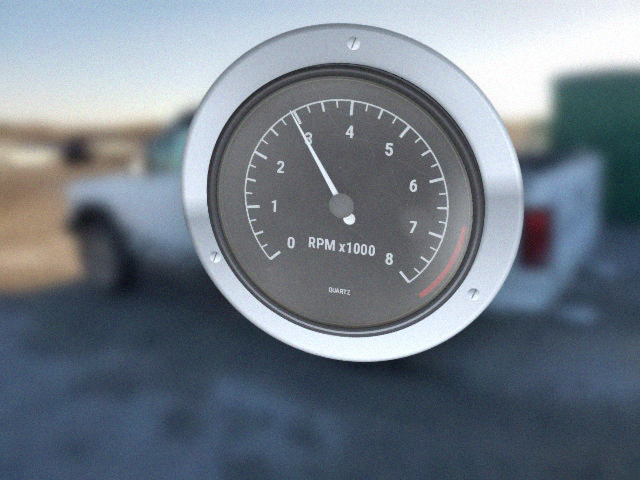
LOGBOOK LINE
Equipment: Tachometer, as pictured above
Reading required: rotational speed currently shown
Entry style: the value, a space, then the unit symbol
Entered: 3000 rpm
